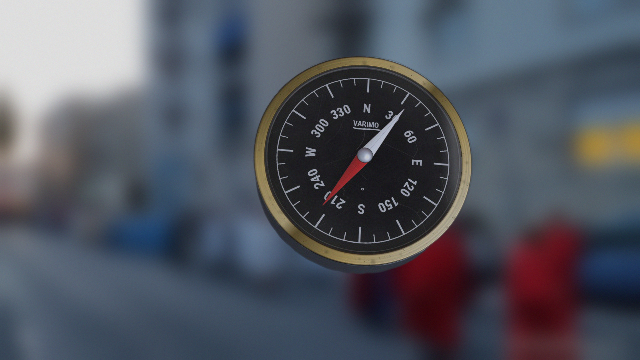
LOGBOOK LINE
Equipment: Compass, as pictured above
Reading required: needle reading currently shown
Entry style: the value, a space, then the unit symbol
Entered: 215 °
